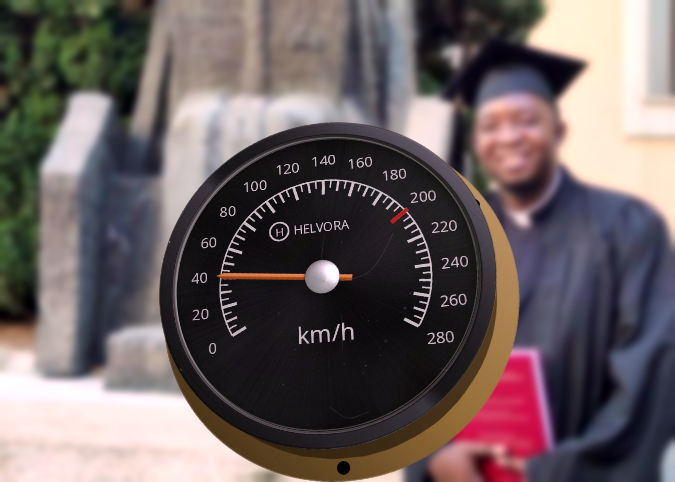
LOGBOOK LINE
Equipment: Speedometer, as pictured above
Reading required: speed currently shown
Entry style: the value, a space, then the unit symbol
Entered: 40 km/h
